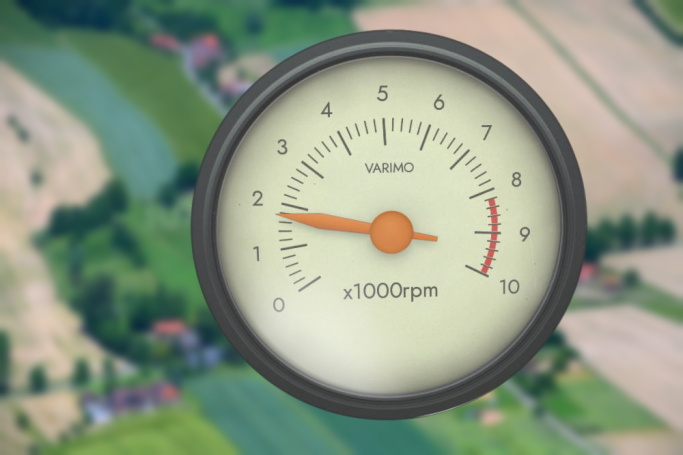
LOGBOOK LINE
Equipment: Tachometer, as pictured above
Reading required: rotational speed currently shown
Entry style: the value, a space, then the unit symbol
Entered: 1800 rpm
